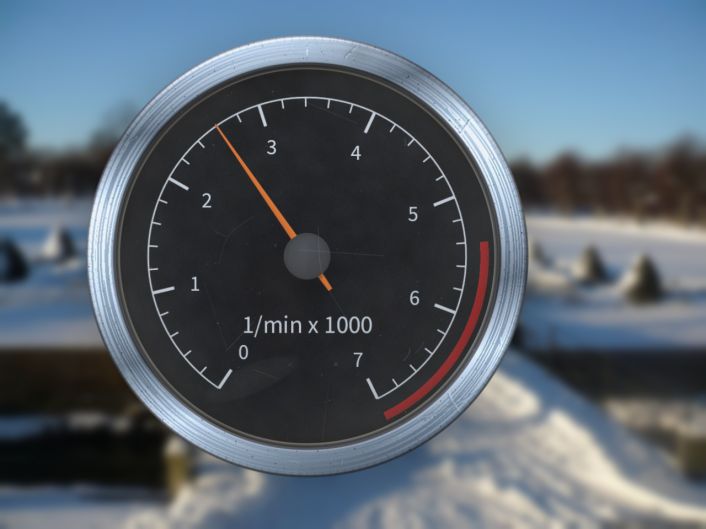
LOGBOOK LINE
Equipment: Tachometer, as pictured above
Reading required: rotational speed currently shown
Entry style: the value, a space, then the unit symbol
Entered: 2600 rpm
